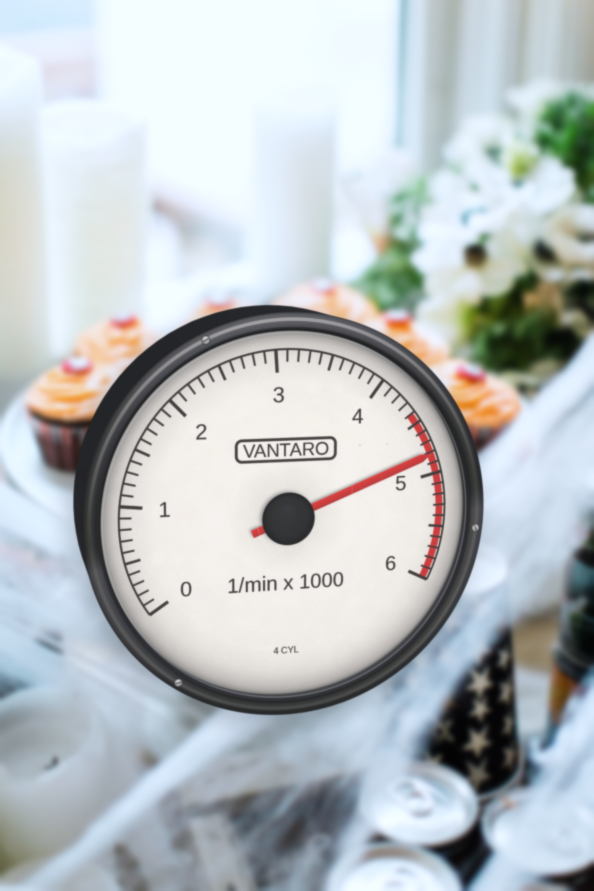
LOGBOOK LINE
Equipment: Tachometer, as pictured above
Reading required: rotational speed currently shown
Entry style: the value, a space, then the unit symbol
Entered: 4800 rpm
